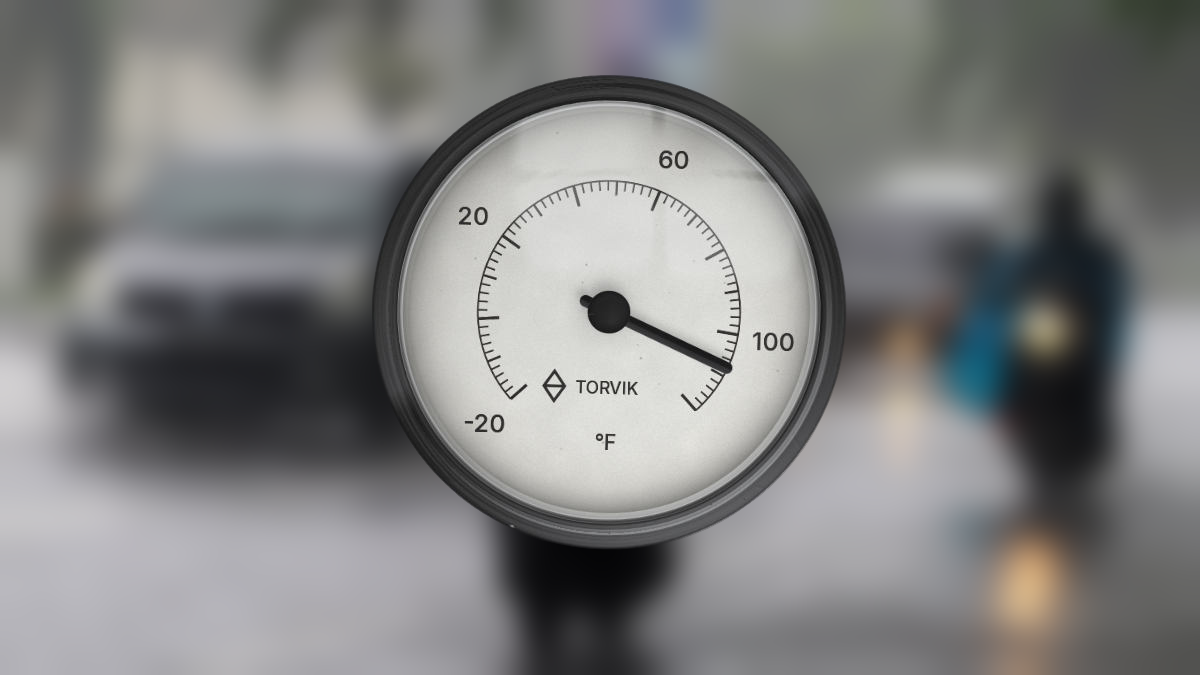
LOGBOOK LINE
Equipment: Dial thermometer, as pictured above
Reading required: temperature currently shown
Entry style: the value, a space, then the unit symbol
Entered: 108 °F
